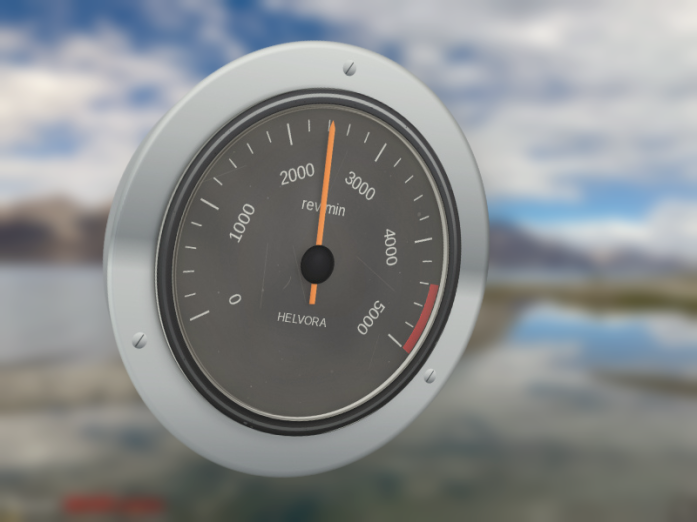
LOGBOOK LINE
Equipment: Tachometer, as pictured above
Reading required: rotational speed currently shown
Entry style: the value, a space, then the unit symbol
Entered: 2400 rpm
